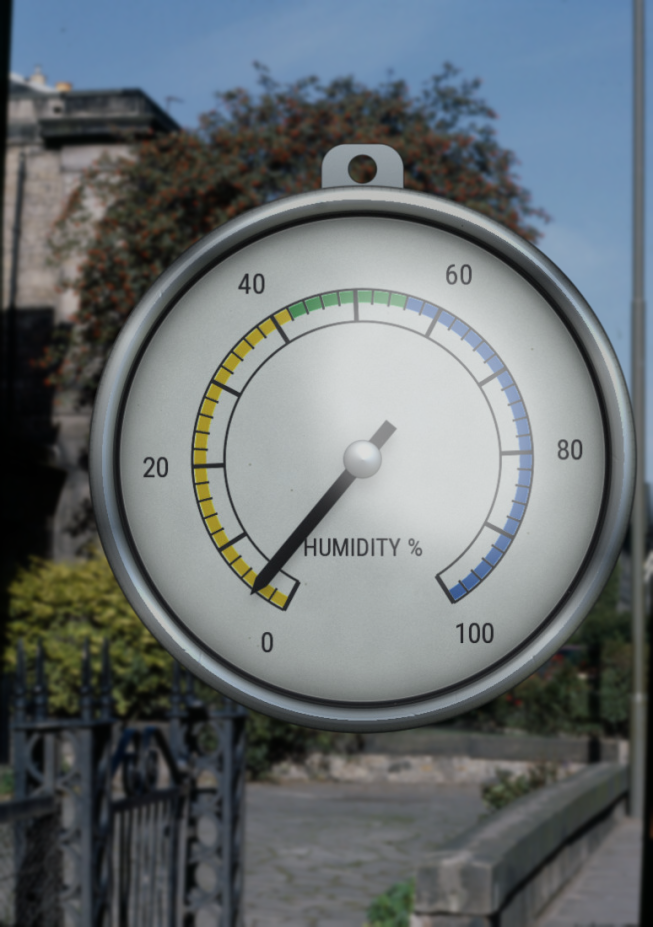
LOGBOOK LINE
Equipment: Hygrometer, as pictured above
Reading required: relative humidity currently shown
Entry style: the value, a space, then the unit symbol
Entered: 4 %
